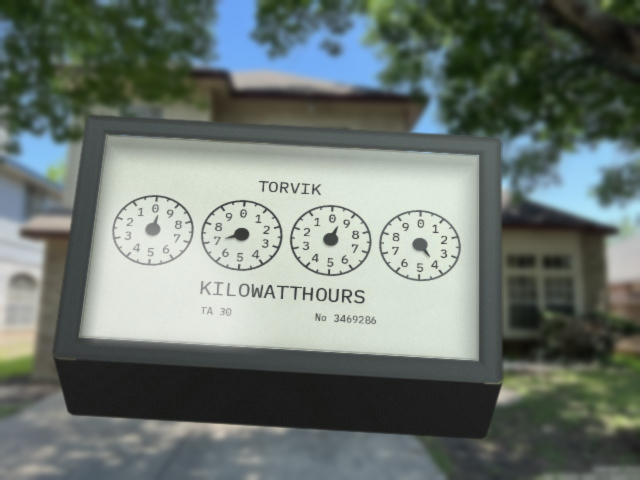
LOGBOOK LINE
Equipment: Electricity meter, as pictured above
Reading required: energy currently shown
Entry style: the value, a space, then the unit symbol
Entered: 9694 kWh
